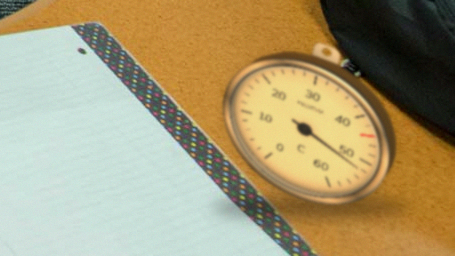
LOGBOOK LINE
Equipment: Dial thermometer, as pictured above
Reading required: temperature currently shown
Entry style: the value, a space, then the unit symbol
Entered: 52 °C
